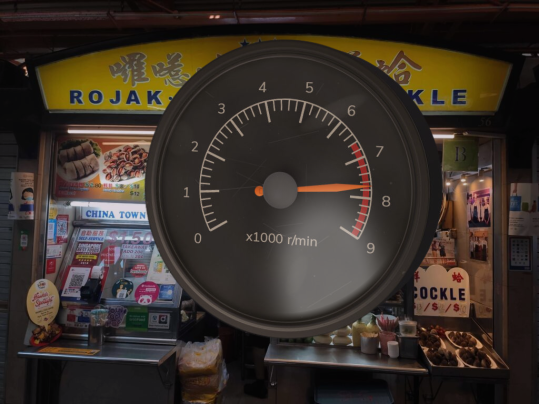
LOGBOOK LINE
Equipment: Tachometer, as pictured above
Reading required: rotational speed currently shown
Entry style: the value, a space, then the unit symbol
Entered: 7700 rpm
